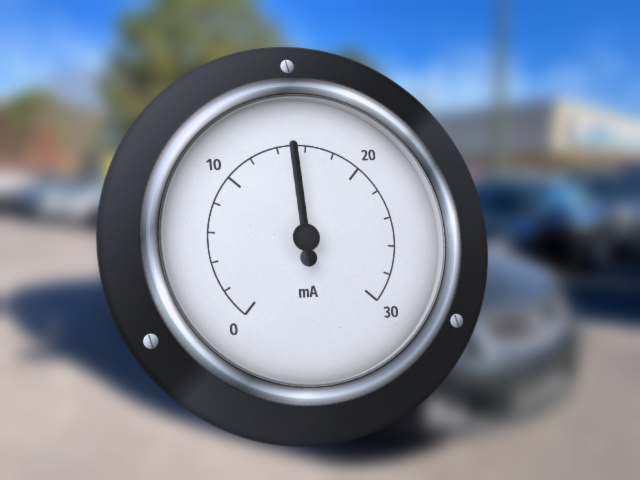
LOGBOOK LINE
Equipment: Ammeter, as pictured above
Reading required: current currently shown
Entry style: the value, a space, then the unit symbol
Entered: 15 mA
